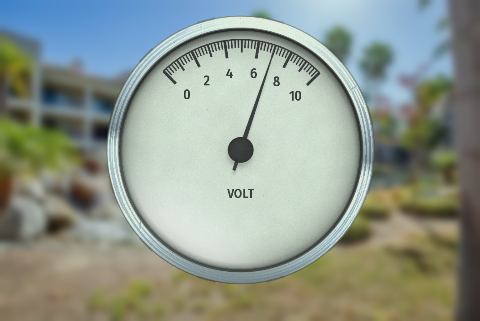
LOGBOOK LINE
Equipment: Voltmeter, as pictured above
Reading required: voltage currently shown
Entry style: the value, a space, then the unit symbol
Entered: 7 V
